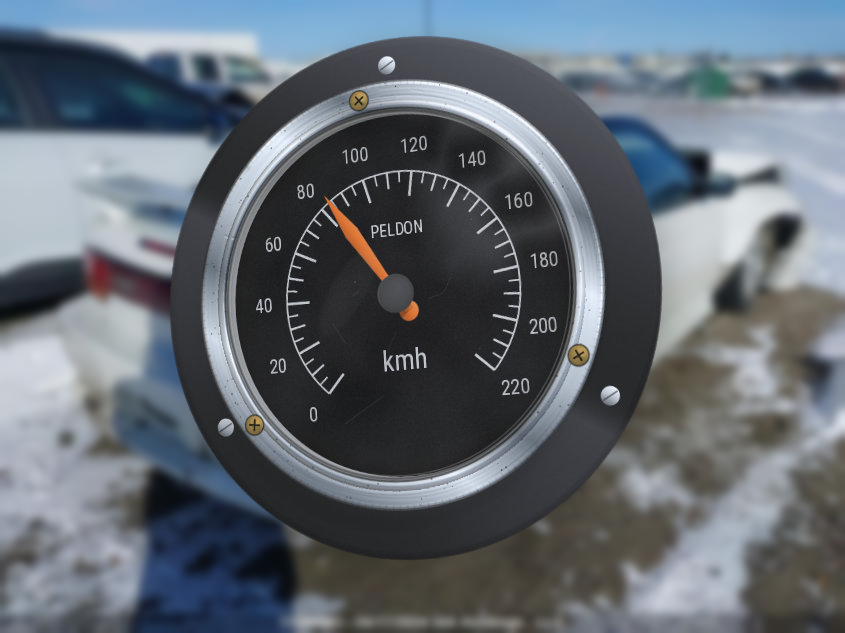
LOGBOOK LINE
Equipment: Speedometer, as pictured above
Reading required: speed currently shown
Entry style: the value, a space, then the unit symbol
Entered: 85 km/h
